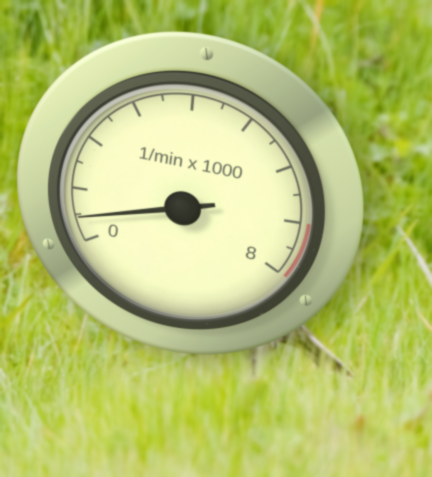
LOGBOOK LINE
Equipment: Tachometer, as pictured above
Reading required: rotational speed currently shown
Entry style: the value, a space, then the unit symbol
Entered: 500 rpm
